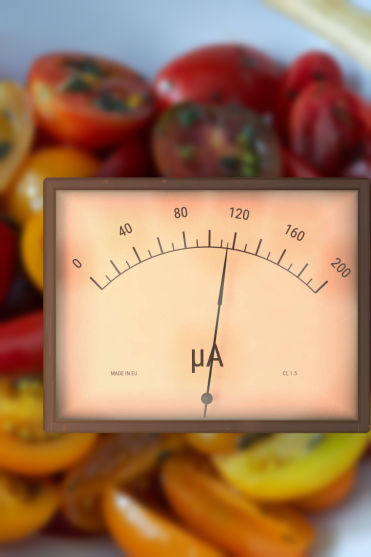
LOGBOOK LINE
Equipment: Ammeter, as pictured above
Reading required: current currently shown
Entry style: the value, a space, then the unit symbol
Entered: 115 µA
